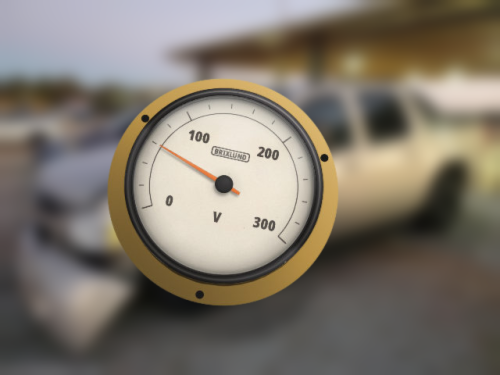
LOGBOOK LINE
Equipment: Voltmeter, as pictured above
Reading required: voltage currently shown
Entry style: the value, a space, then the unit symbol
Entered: 60 V
